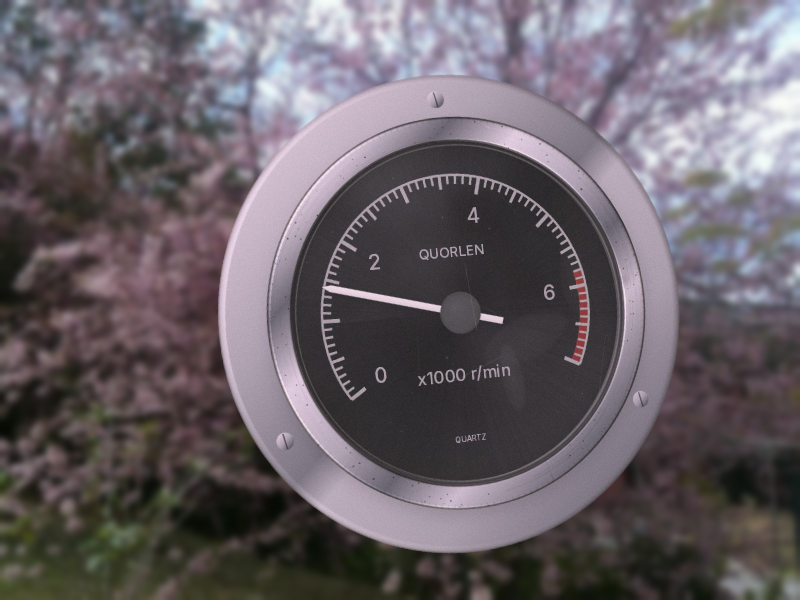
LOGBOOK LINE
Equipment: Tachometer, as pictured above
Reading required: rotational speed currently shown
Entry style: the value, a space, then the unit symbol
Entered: 1400 rpm
